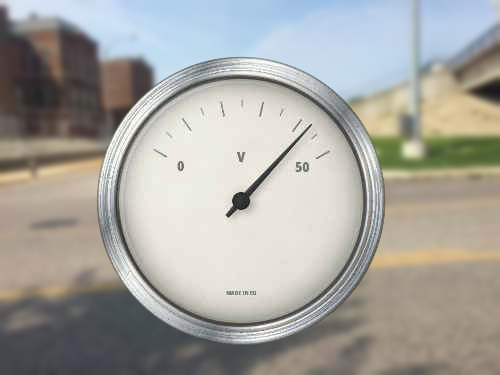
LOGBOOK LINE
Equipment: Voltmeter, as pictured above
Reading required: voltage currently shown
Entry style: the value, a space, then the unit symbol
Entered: 42.5 V
